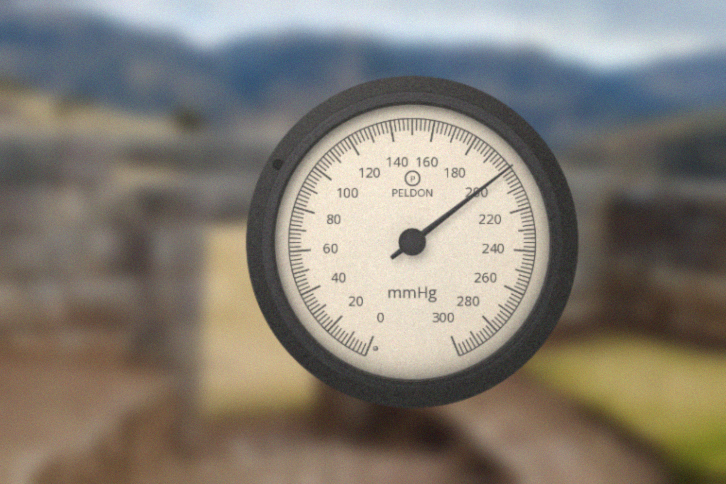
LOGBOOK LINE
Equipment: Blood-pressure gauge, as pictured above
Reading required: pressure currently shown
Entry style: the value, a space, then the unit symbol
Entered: 200 mmHg
